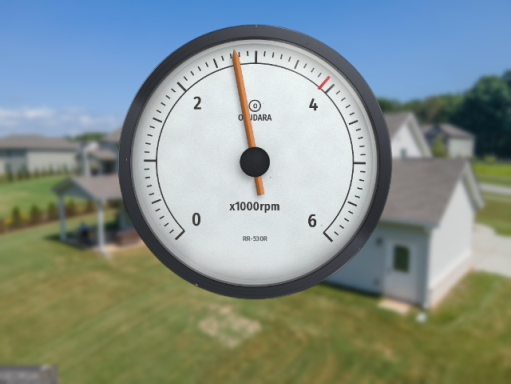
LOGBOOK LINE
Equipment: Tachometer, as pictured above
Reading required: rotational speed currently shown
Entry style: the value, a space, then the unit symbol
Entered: 2750 rpm
